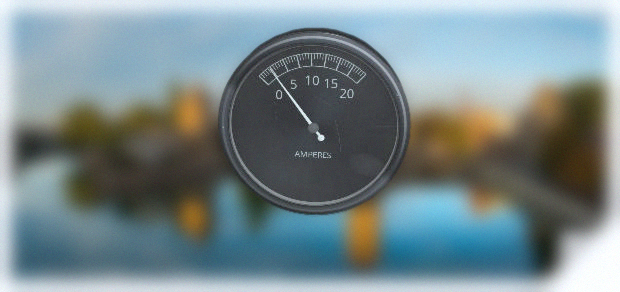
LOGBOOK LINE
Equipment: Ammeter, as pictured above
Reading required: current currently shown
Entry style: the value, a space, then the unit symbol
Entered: 2.5 A
